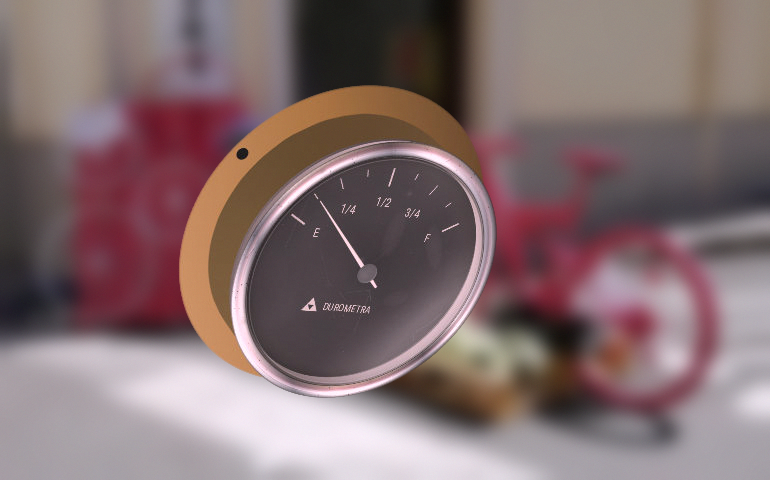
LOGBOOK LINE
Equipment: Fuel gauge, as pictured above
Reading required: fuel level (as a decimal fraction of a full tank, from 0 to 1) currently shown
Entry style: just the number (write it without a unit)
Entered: 0.125
